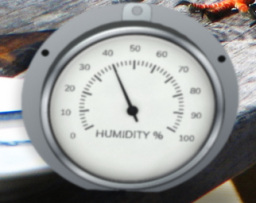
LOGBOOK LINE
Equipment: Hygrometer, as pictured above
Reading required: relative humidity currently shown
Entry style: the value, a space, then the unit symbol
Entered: 40 %
